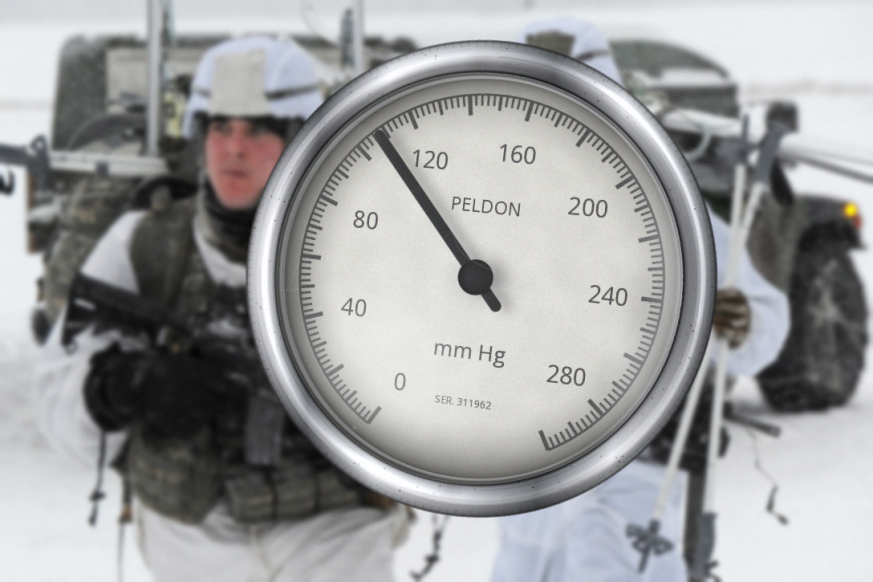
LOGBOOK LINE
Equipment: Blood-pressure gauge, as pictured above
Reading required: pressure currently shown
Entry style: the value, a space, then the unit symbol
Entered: 108 mmHg
